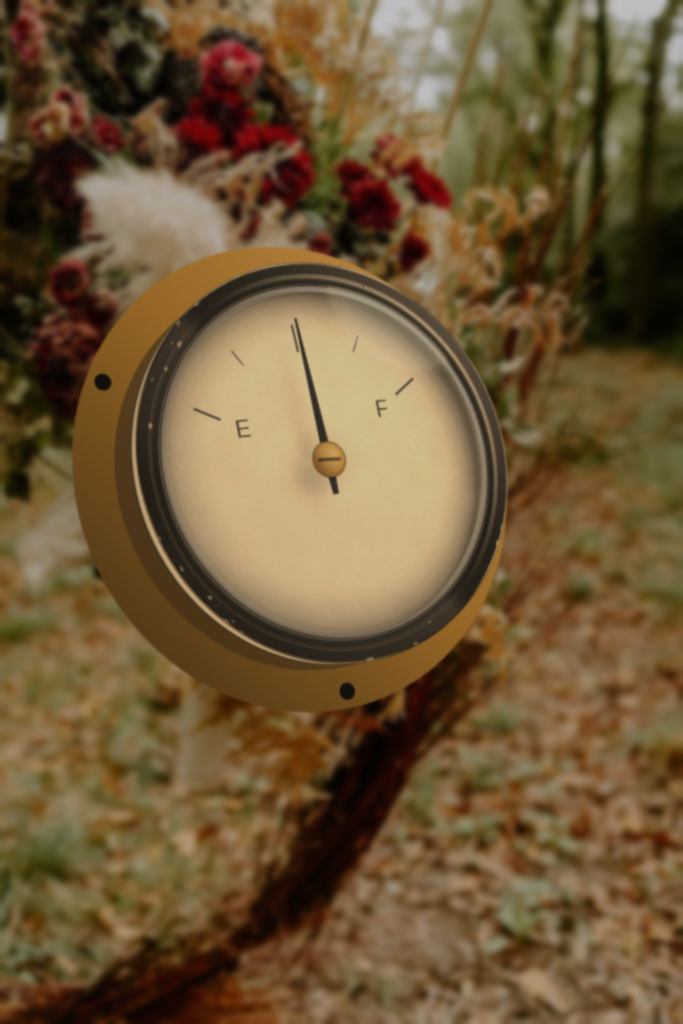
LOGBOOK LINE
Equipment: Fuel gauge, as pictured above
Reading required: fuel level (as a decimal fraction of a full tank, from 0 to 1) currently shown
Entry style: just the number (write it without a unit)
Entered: 0.5
